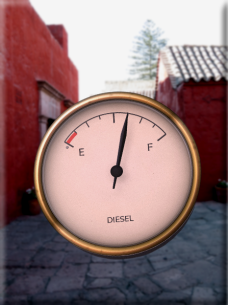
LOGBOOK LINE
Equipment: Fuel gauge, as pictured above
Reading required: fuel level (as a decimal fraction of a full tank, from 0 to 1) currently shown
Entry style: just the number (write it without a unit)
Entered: 0.625
